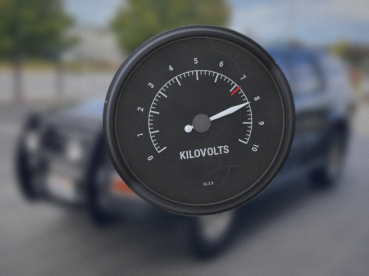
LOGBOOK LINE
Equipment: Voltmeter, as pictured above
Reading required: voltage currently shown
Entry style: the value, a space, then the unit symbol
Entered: 8 kV
